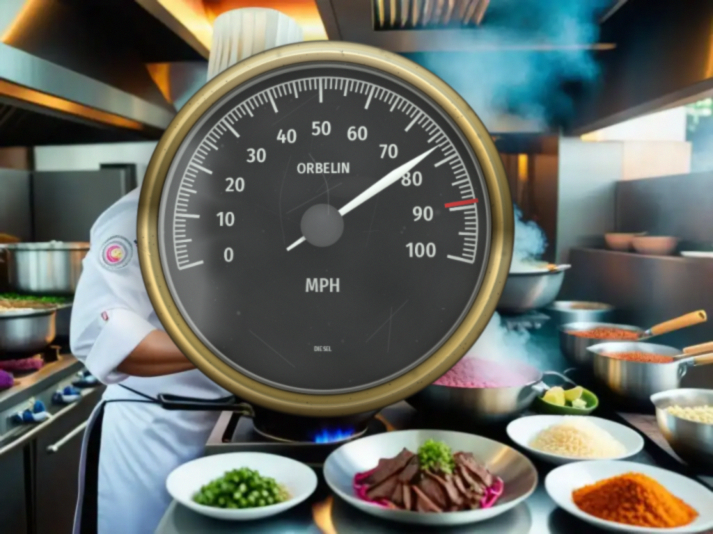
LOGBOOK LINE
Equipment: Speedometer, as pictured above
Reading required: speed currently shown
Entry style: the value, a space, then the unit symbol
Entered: 77 mph
